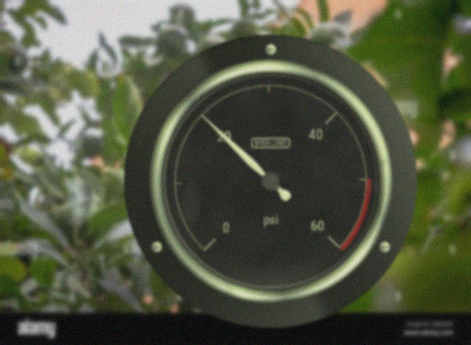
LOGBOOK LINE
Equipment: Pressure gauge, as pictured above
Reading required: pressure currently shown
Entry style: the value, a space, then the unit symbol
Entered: 20 psi
